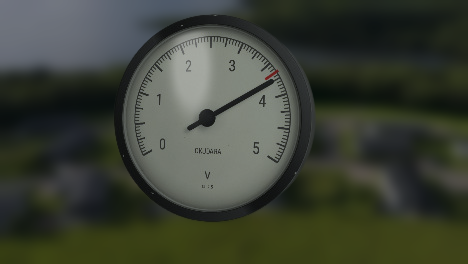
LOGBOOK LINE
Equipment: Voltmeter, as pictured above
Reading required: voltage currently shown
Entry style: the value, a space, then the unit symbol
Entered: 3.75 V
